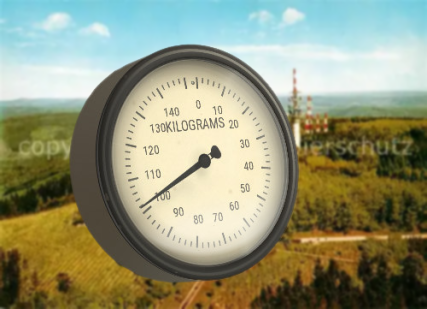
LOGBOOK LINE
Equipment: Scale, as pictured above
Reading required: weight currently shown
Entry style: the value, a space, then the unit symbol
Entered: 102 kg
